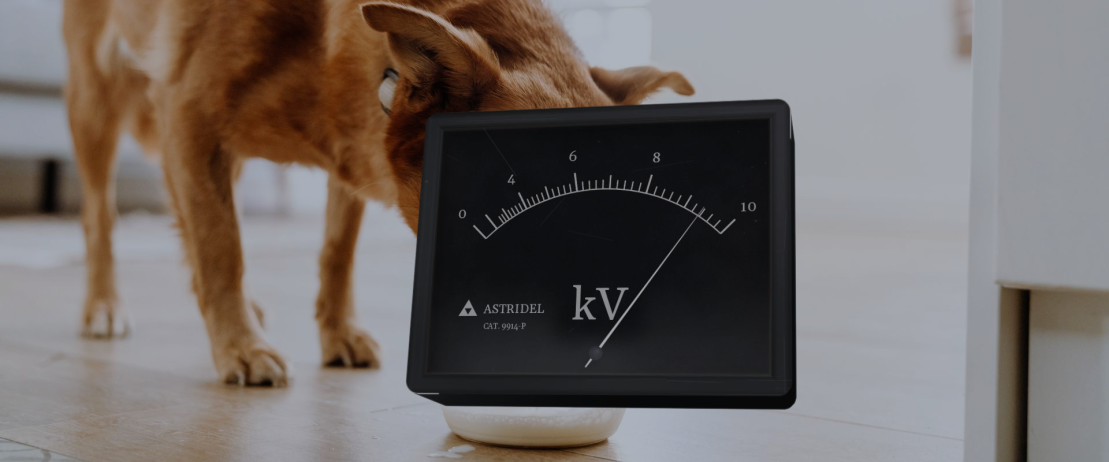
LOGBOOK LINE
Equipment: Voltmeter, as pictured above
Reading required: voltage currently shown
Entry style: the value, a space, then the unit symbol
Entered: 9.4 kV
